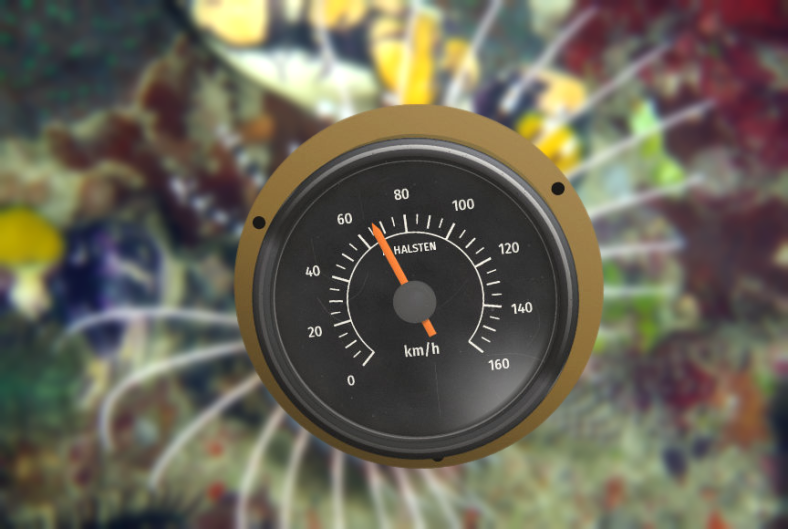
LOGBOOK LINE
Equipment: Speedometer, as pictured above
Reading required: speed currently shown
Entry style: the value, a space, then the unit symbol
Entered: 67.5 km/h
